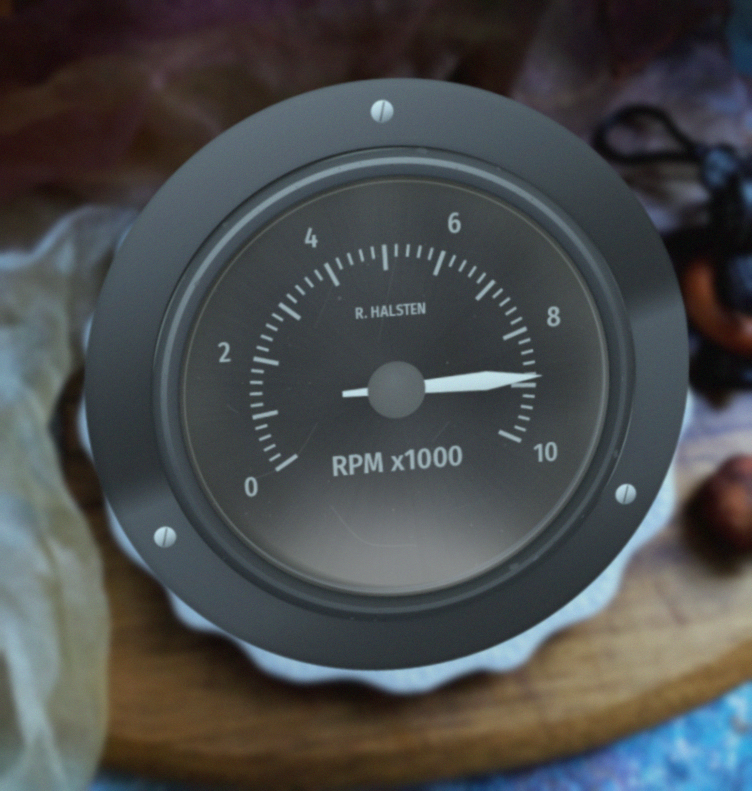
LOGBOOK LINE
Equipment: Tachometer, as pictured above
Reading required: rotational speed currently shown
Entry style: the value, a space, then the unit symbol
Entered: 8800 rpm
